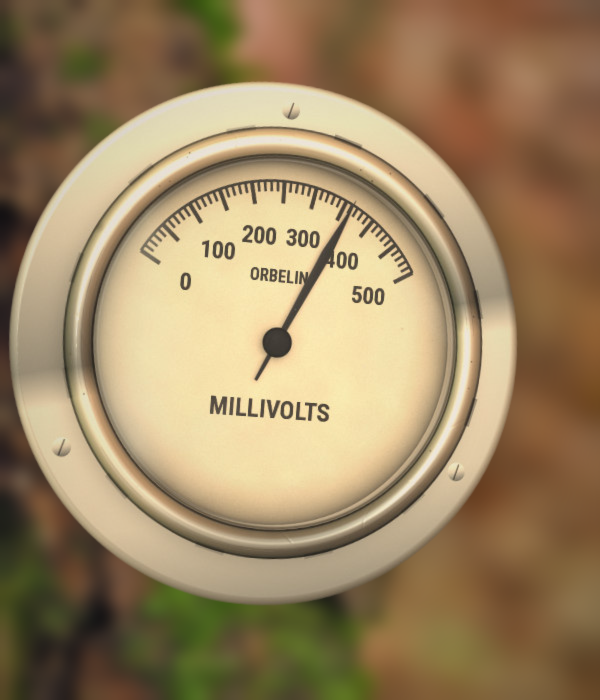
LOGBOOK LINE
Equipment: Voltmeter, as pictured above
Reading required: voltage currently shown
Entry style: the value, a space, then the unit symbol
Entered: 360 mV
